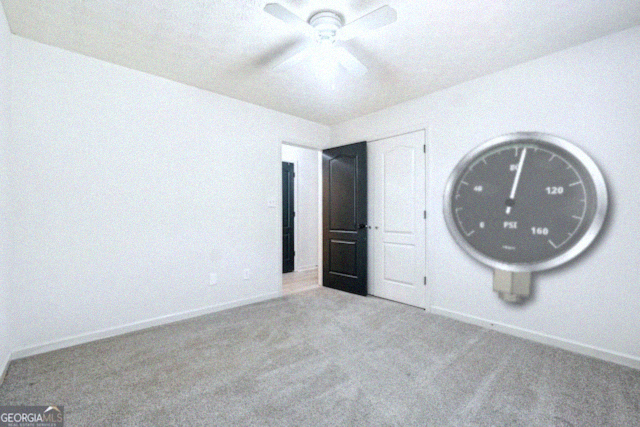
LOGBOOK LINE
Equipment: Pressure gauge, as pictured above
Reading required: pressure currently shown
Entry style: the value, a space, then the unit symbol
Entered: 85 psi
